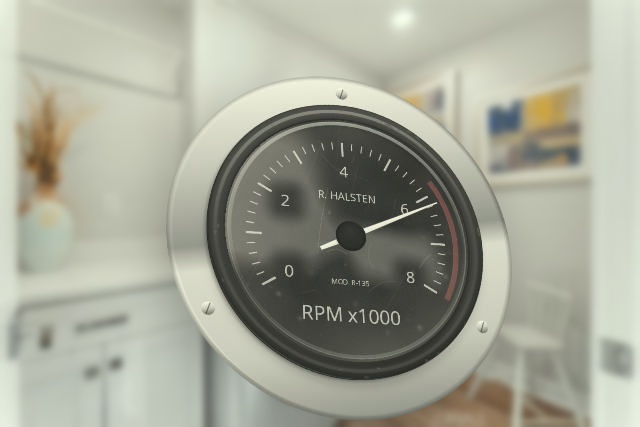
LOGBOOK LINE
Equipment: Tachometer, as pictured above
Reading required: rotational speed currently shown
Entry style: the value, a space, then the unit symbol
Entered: 6200 rpm
